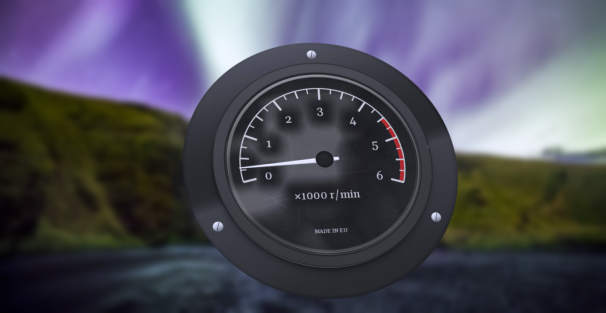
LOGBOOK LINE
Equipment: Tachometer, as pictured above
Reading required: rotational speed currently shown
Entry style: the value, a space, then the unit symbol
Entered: 250 rpm
